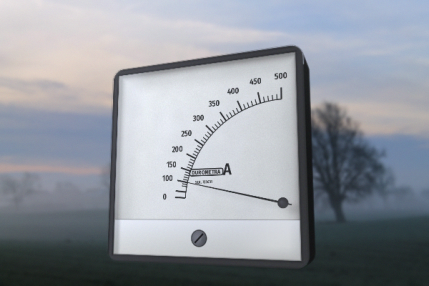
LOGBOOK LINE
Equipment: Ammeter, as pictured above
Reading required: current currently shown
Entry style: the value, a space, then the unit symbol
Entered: 100 A
